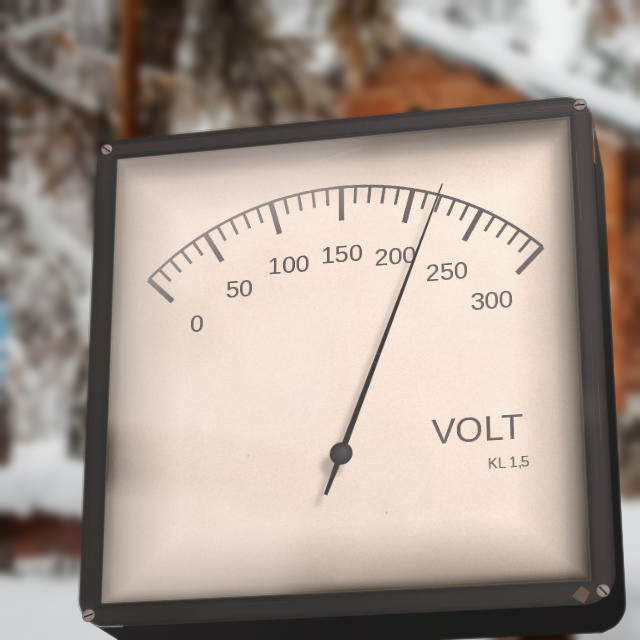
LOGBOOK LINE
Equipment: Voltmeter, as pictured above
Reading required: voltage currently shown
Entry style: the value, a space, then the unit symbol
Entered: 220 V
